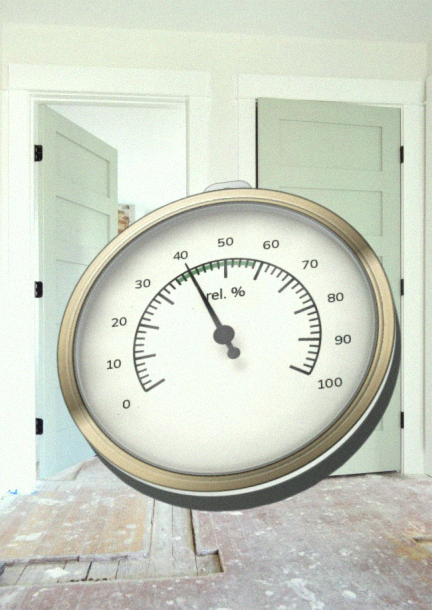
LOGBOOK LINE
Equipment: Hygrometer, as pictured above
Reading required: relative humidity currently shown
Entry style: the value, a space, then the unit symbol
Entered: 40 %
